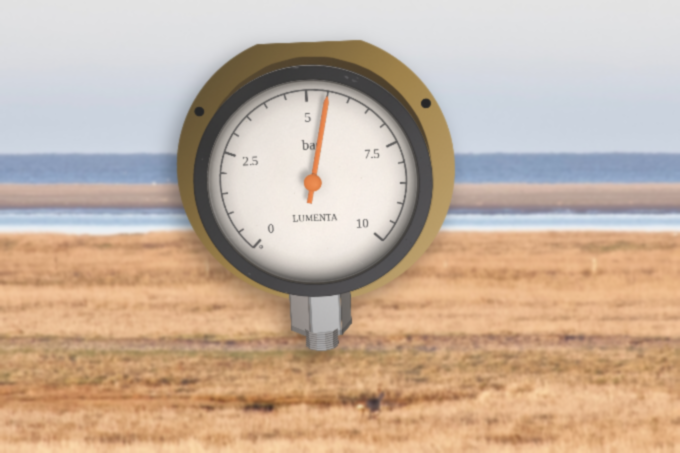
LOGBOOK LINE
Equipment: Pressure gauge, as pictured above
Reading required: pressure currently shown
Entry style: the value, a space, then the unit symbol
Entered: 5.5 bar
